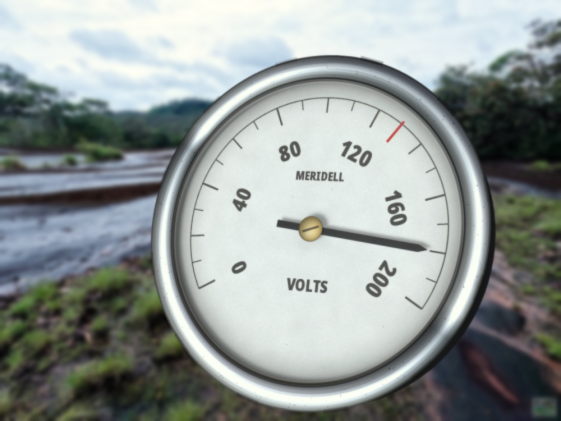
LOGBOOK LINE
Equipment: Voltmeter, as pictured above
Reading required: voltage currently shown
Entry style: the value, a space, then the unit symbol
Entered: 180 V
